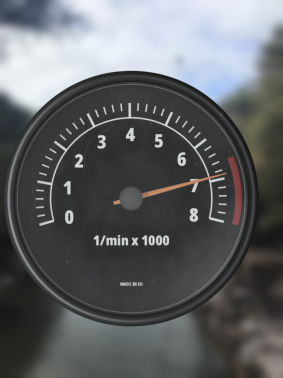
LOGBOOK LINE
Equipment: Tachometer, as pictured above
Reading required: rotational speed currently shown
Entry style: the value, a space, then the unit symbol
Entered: 6900 rpm
